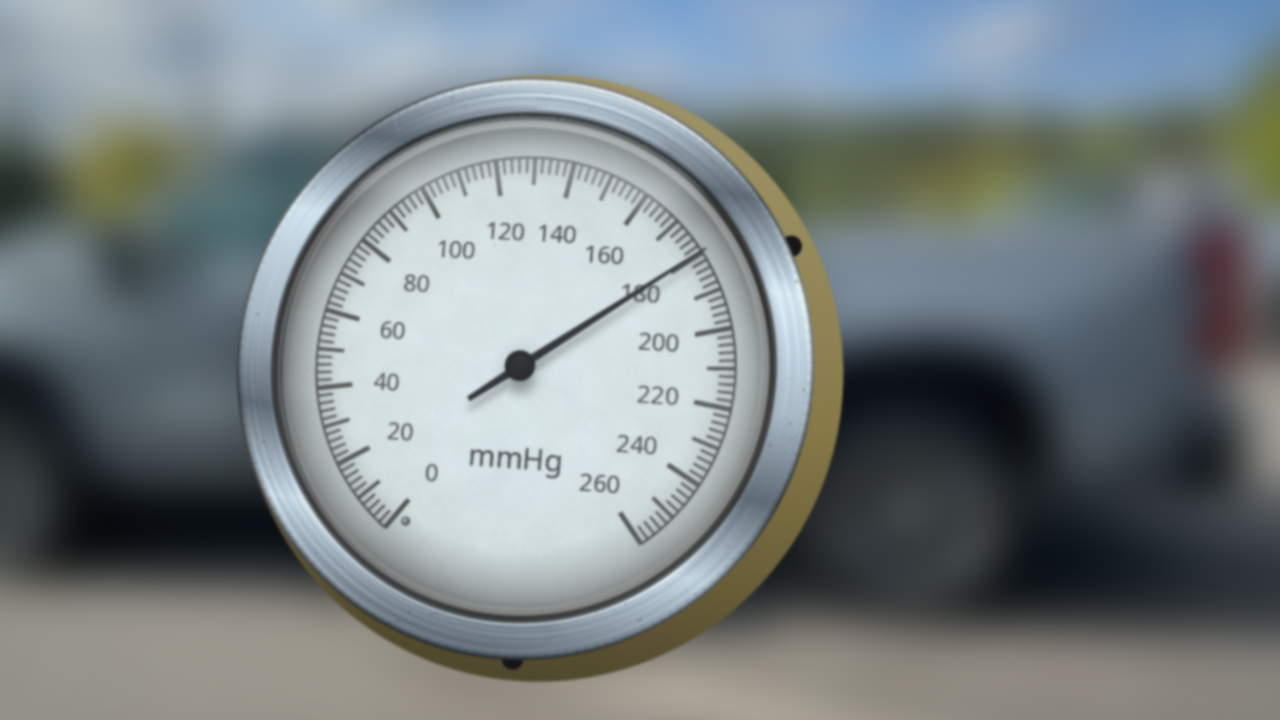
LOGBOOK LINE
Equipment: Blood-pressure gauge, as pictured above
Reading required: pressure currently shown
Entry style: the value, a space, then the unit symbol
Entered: 180 mmHg
